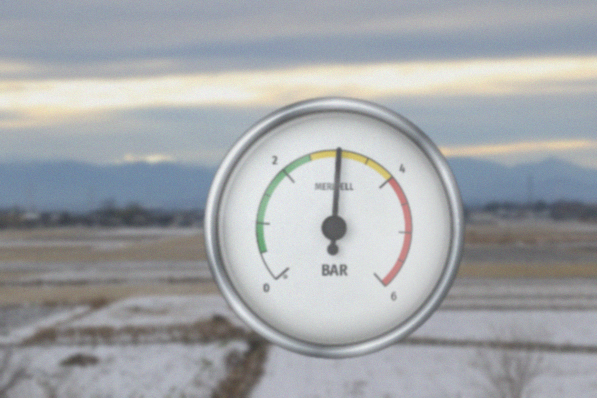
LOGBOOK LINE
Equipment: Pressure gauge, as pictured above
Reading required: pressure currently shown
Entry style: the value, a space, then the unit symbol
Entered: 3 bar
